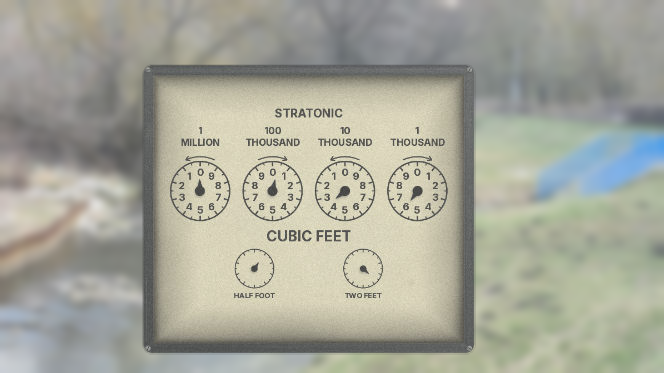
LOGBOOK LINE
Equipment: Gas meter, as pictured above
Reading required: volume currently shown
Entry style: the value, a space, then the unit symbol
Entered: 3600 ft³
